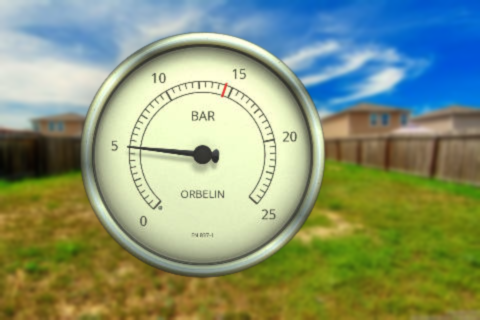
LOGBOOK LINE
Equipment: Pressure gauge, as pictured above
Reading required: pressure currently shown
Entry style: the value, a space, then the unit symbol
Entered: 5 bar
